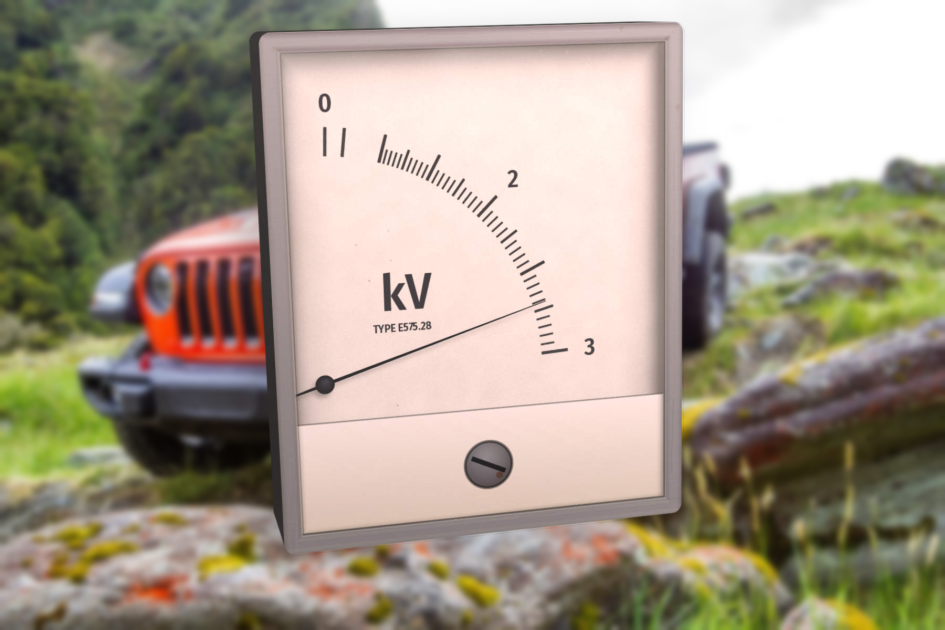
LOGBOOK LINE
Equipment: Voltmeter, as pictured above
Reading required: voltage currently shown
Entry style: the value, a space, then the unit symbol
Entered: 2.7 kV
